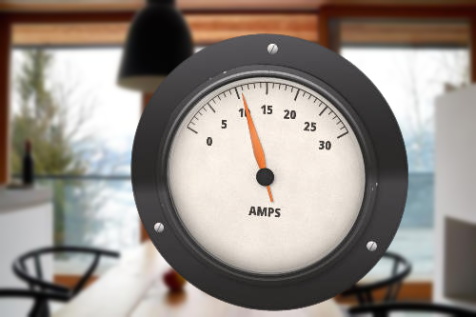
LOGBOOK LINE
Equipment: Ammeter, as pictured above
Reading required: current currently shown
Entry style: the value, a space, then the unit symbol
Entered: 11 A
